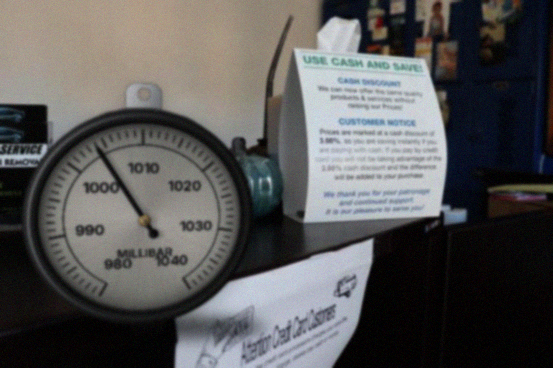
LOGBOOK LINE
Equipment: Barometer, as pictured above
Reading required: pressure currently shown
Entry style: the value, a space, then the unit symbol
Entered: 1004 mbar
